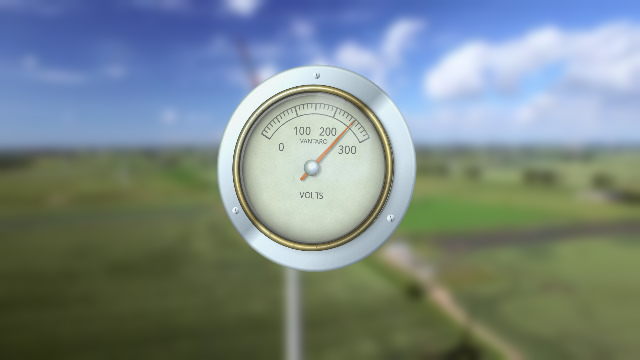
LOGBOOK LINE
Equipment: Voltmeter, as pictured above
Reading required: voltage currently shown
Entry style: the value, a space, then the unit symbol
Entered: 250 V
